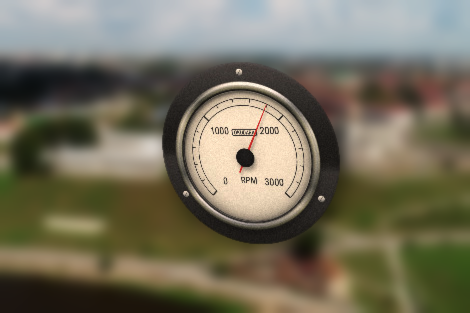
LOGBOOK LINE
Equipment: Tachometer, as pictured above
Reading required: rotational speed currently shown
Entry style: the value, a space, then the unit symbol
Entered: 1800 rpm
